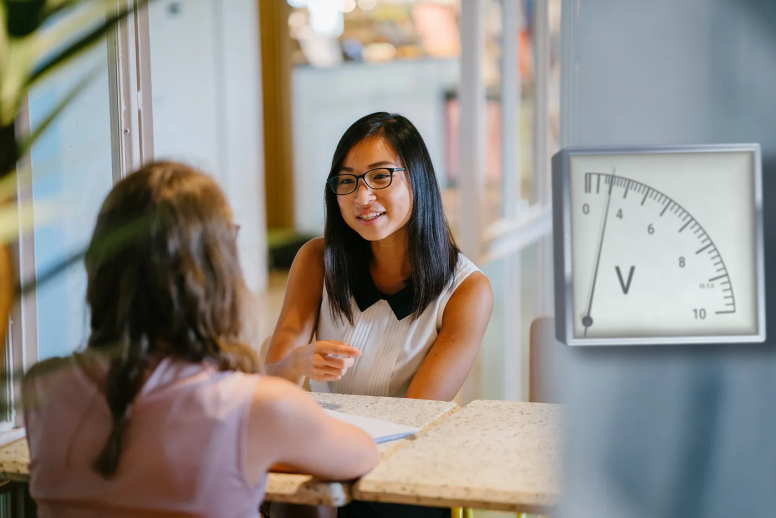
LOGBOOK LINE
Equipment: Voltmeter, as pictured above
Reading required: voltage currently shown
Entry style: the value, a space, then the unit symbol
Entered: 3 V
